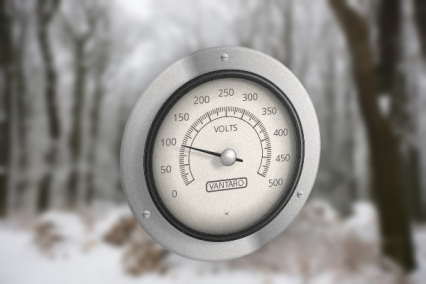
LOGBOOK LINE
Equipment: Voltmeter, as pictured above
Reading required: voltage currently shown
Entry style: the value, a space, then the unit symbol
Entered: 100 V
